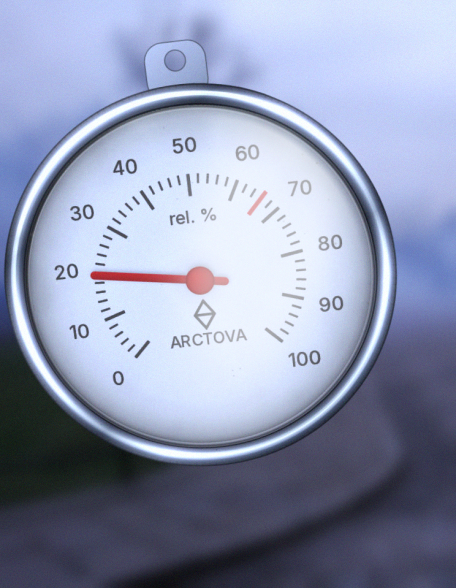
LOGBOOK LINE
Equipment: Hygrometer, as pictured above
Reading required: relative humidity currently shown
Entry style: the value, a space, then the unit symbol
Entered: 20 %
